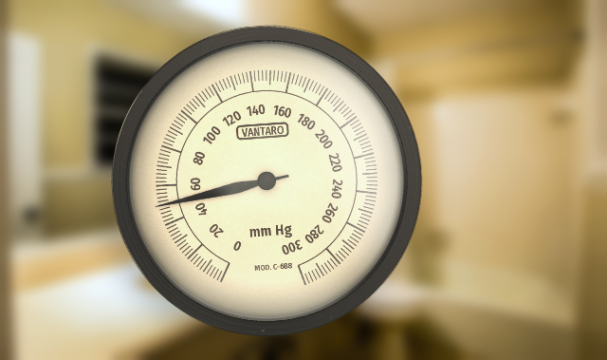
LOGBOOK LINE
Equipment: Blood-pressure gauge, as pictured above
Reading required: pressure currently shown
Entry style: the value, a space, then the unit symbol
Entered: 50 mmHg
